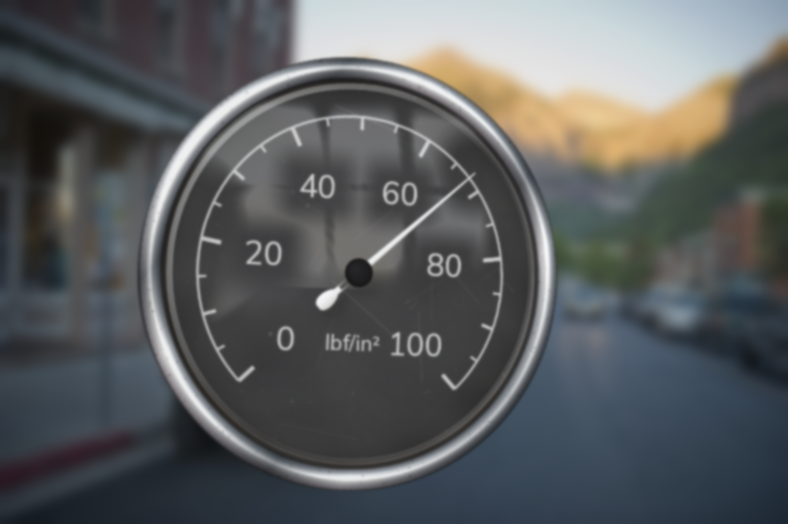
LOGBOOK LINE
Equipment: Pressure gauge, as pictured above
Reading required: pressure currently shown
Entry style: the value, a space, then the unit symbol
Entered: 67.5 psi
